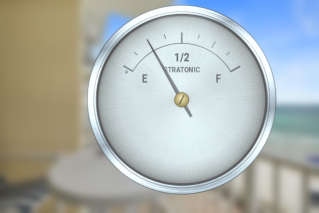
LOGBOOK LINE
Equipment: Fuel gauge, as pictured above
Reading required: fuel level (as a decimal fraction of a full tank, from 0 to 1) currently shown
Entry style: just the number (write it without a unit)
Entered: 0.25
